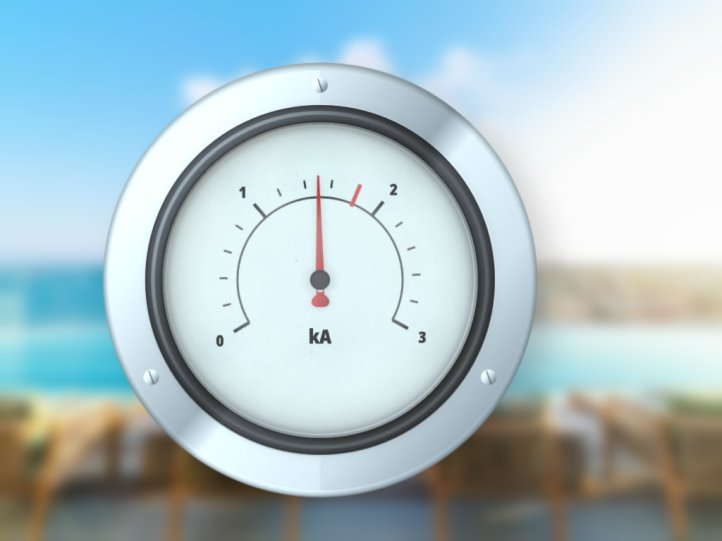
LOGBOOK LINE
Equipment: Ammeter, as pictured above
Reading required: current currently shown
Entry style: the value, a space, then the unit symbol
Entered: 1.5 kA
